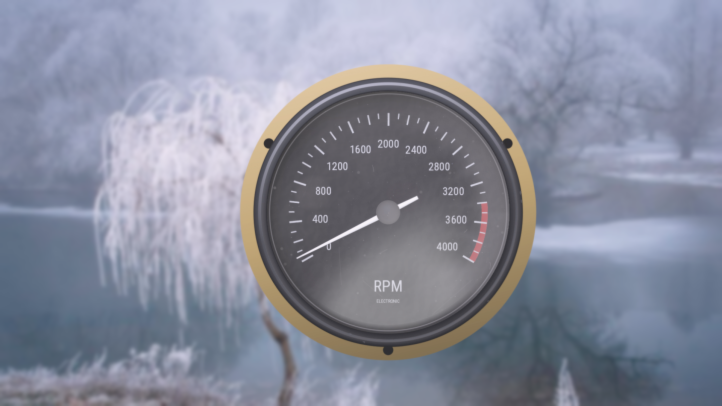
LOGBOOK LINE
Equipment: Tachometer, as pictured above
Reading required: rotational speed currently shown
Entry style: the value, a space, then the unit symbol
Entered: 50 rpm
